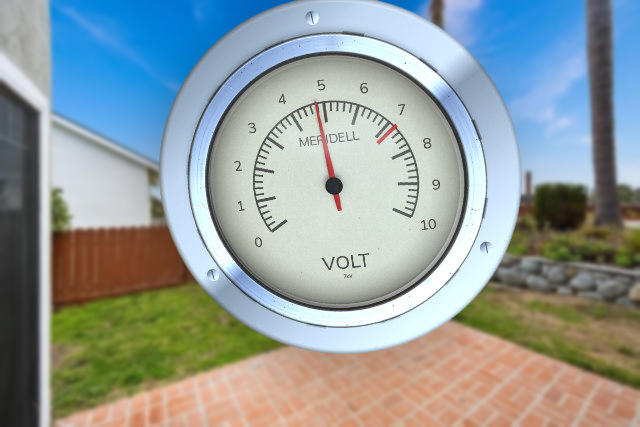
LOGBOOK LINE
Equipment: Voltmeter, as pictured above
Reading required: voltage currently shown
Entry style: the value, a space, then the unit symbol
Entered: 4.8 V
